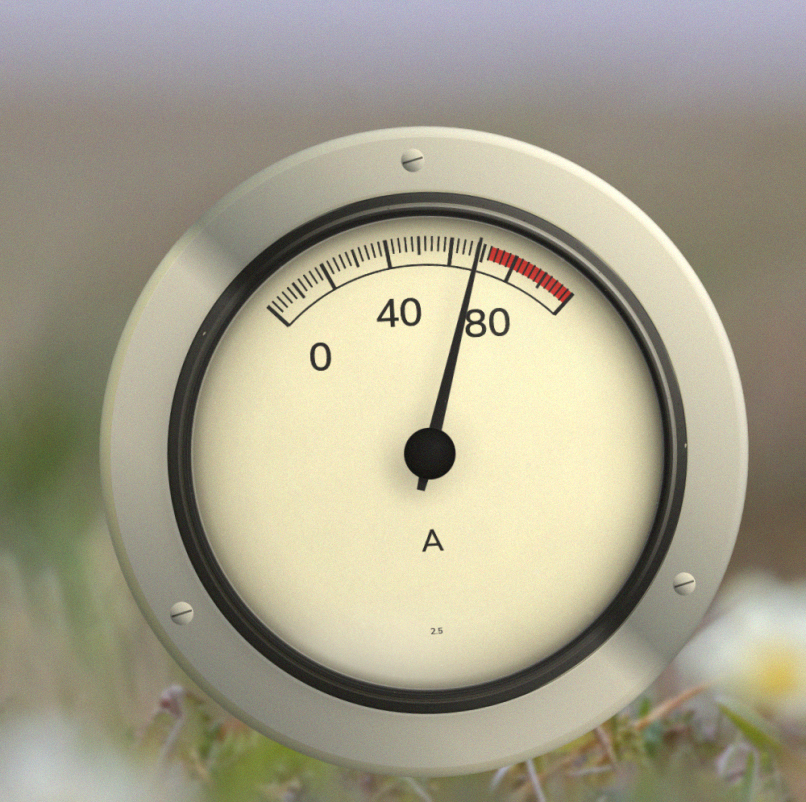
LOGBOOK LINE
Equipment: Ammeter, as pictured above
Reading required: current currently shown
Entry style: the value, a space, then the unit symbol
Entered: 68 A
